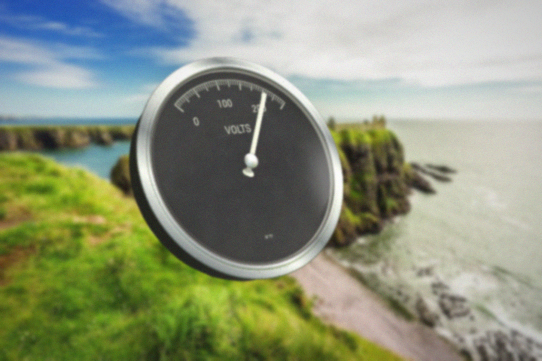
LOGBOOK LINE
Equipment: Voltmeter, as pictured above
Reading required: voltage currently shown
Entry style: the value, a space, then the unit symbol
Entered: 200 V
